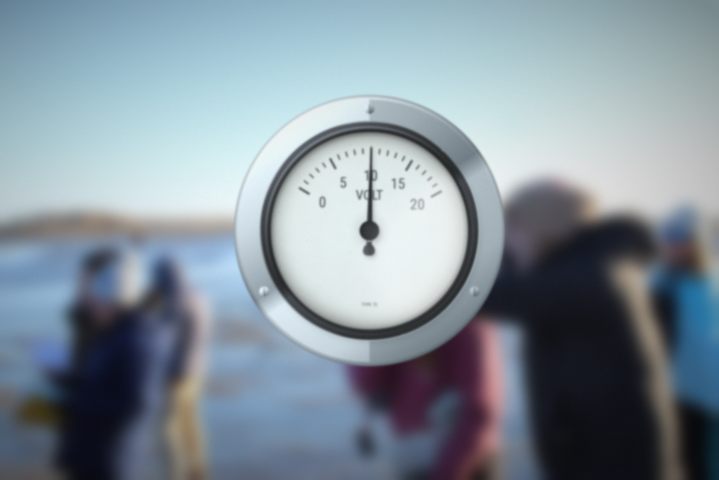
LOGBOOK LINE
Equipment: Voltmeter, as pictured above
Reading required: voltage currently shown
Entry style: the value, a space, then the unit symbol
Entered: 10 V
